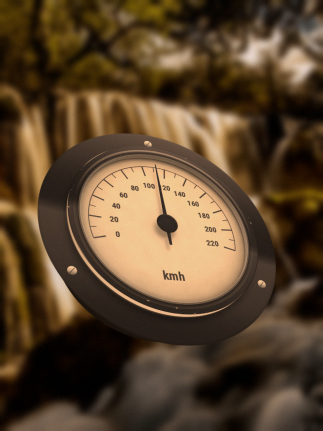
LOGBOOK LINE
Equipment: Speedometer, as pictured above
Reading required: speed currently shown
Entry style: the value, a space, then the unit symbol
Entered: 110 km/h
